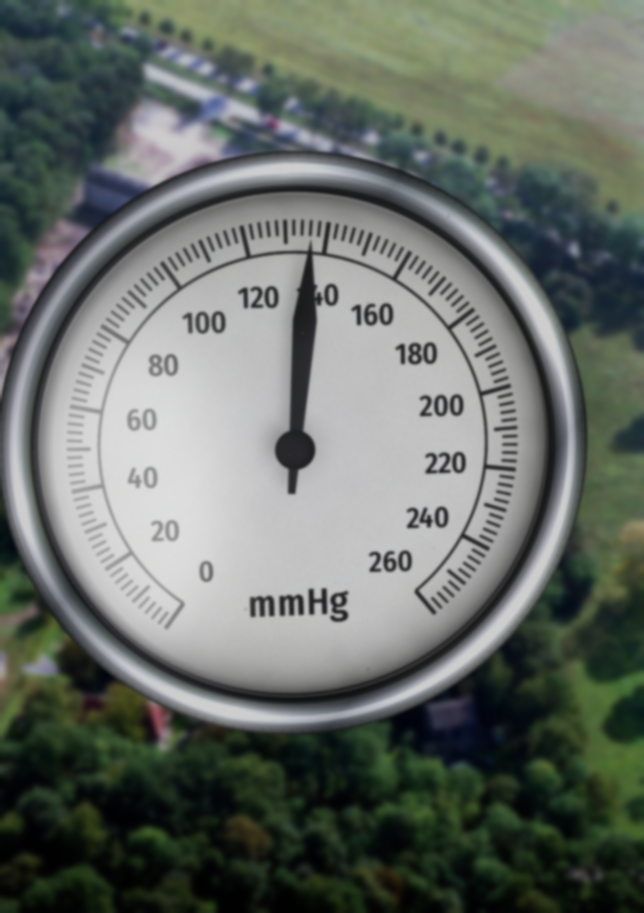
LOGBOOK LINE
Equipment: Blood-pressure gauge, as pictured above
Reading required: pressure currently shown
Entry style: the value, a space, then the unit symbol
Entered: 136 mmHg
